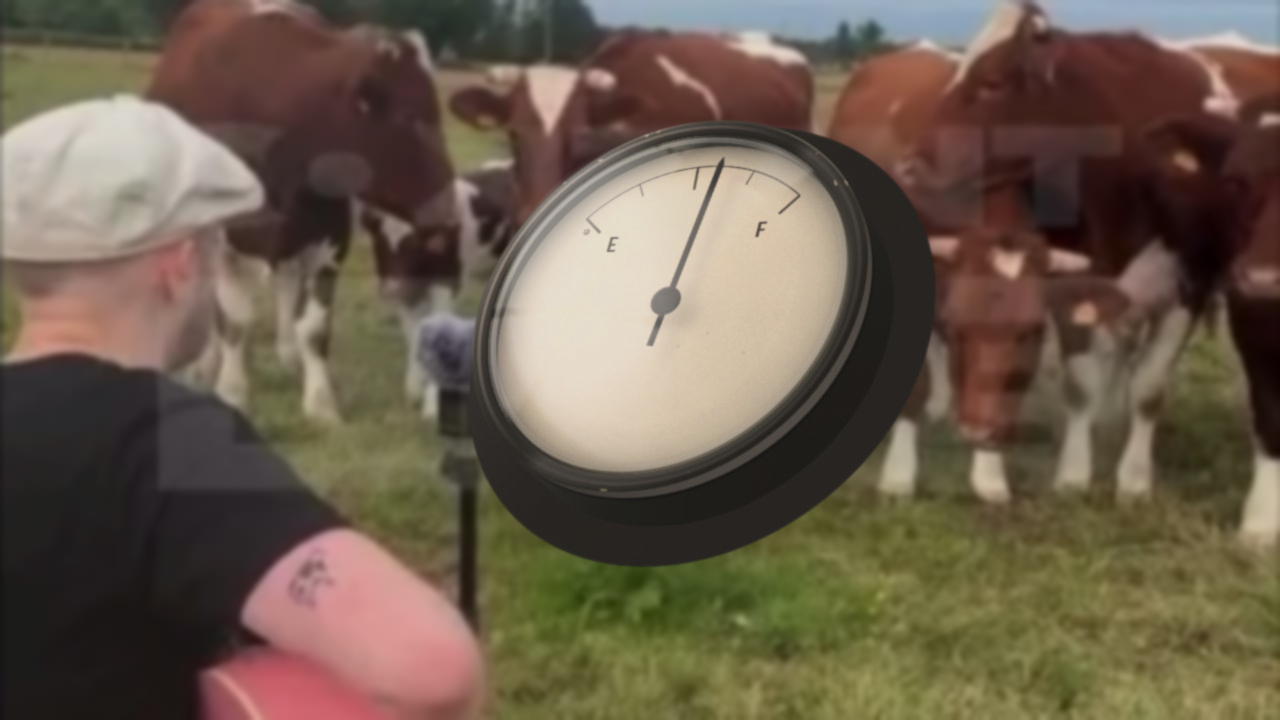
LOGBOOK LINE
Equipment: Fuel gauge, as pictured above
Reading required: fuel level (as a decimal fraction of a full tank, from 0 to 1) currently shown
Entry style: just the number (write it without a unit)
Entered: 0.625
